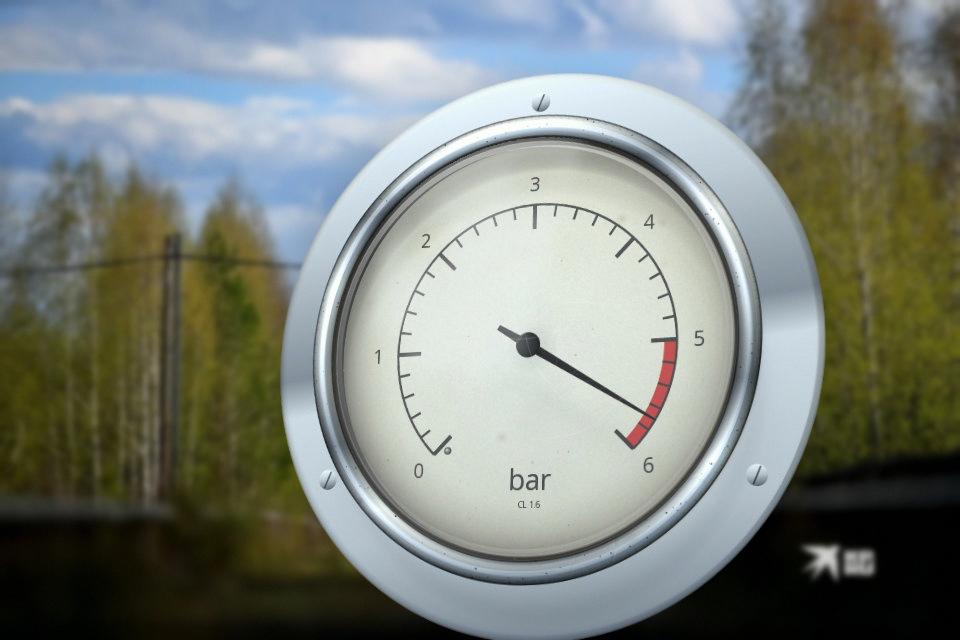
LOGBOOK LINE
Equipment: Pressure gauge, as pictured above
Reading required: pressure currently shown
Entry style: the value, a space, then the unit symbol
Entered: 5.7 bar
